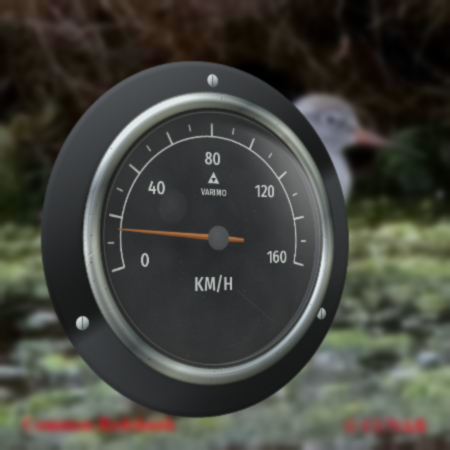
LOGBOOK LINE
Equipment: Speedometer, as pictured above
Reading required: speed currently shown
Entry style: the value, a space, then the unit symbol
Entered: 15 km/h
